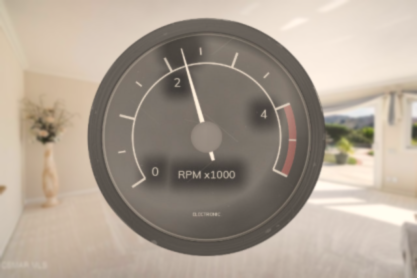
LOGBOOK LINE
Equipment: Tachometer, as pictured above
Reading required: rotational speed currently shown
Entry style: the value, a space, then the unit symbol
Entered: 2250 rpm
